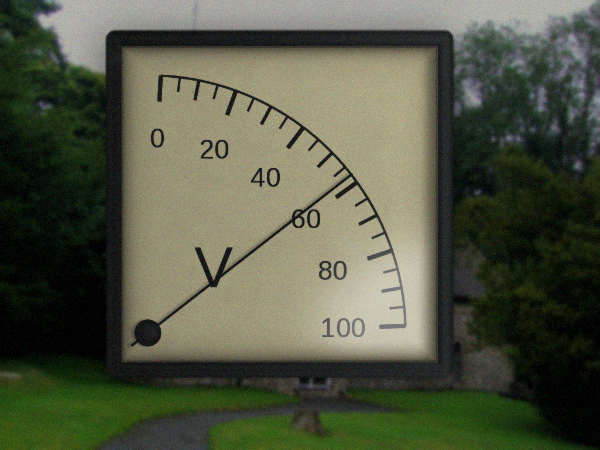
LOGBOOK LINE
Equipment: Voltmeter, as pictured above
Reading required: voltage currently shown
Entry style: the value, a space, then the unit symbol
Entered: 57.5 V
